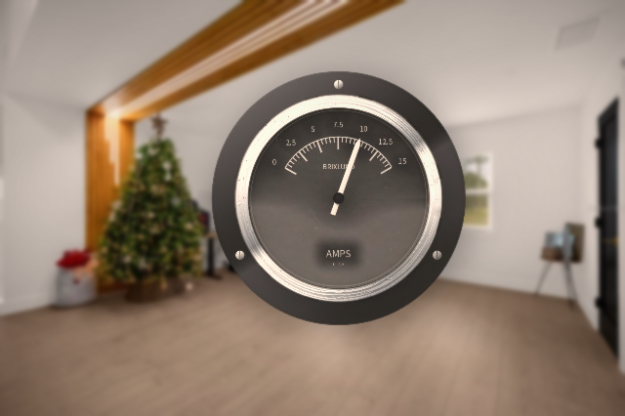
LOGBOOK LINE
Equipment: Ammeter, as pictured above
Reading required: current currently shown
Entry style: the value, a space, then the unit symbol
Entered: 10 A
